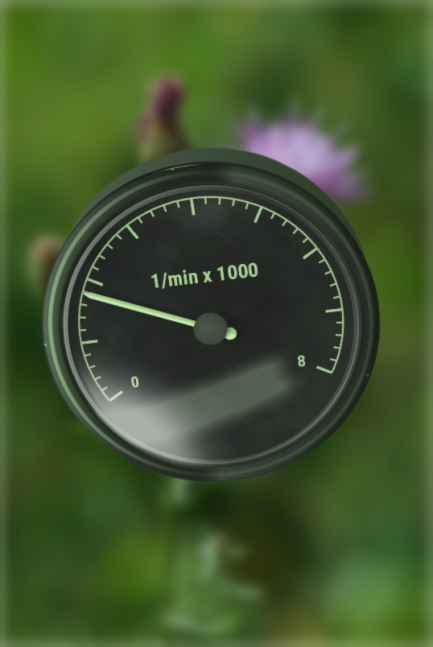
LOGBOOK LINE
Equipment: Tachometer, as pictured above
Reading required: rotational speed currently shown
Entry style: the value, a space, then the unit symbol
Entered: 1800 rpm
